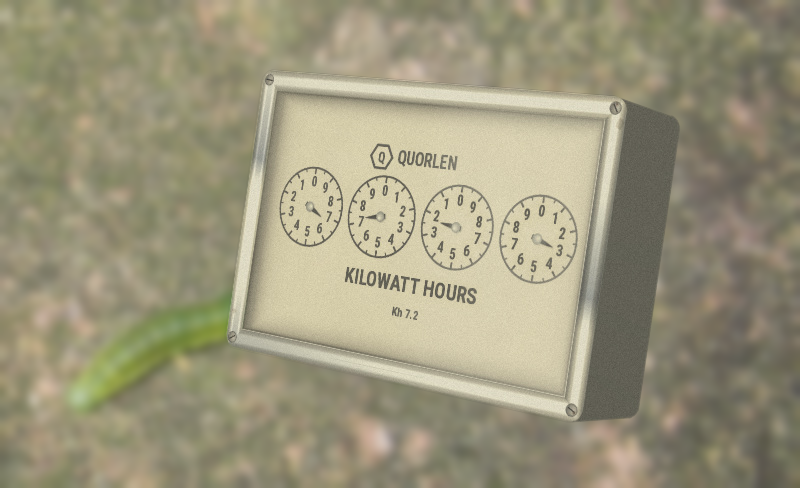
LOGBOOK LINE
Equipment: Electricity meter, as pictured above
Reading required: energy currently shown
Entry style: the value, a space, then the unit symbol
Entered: 6723 kWh
